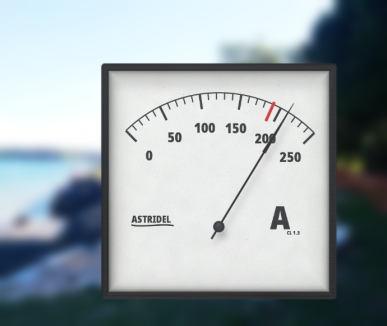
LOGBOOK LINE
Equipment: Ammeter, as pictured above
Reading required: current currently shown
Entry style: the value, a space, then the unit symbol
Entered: 210 A
